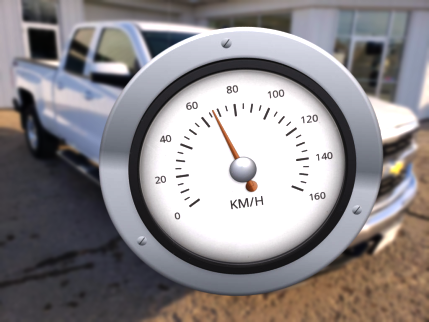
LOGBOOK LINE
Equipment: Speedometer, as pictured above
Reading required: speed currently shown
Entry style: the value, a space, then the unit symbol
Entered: 67.5 km/h
